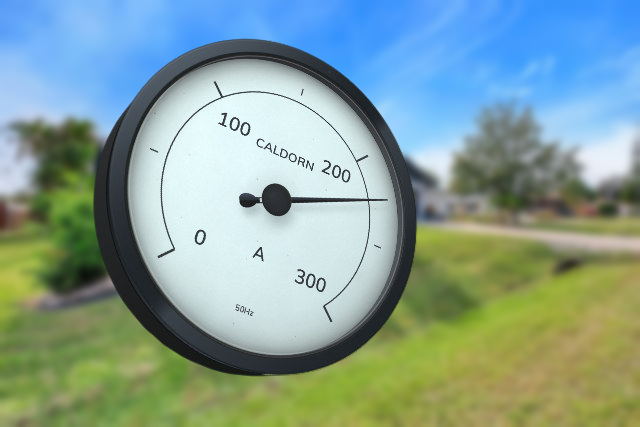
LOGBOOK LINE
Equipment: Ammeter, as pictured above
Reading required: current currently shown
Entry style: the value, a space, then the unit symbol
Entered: 225 A
